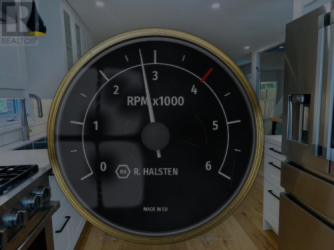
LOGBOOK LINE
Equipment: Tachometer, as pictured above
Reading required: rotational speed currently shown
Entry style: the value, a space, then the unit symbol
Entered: 2750 rpm
